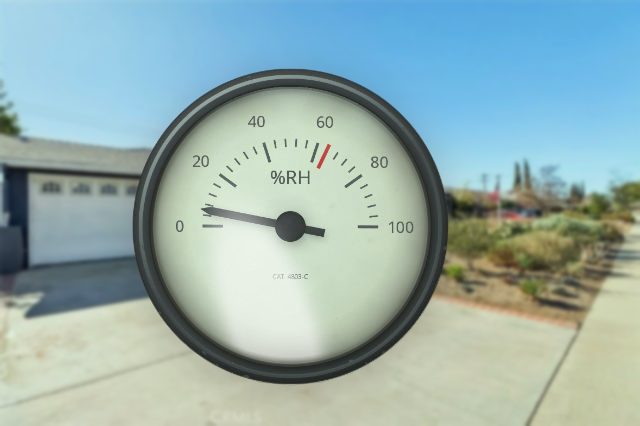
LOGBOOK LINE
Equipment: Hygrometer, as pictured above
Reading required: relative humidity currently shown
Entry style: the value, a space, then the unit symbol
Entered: 6 %
